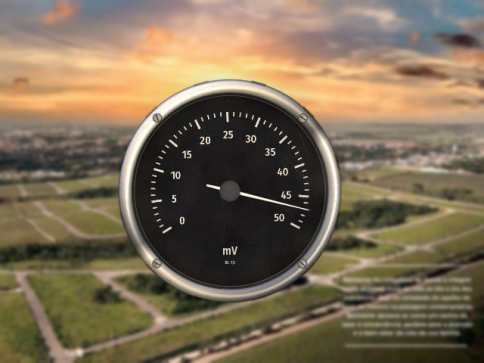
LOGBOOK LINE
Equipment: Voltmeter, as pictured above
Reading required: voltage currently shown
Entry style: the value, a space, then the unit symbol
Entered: 47 mV
